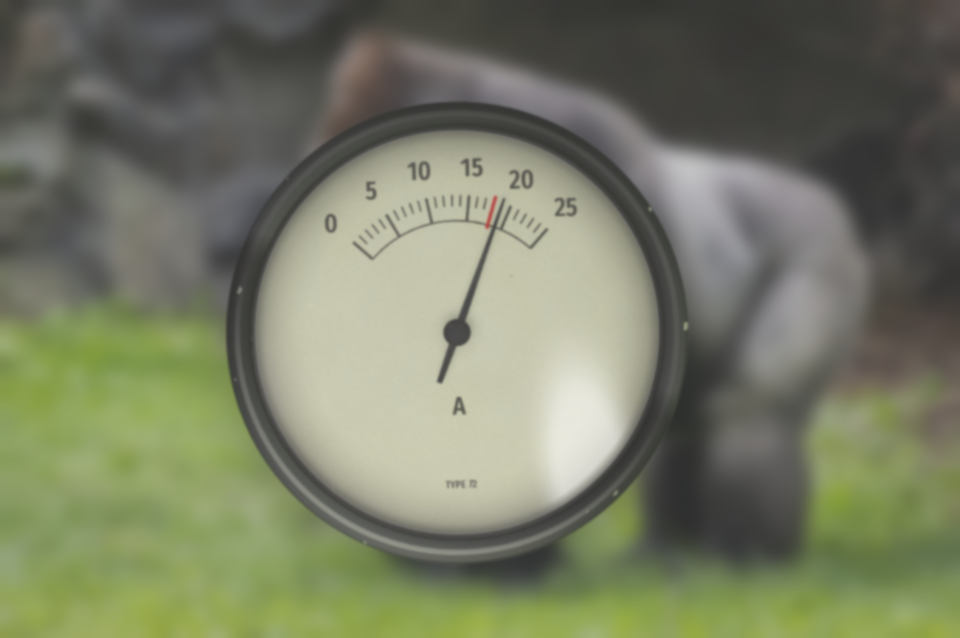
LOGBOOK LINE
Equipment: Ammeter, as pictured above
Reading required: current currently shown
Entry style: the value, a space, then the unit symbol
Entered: 19 A
